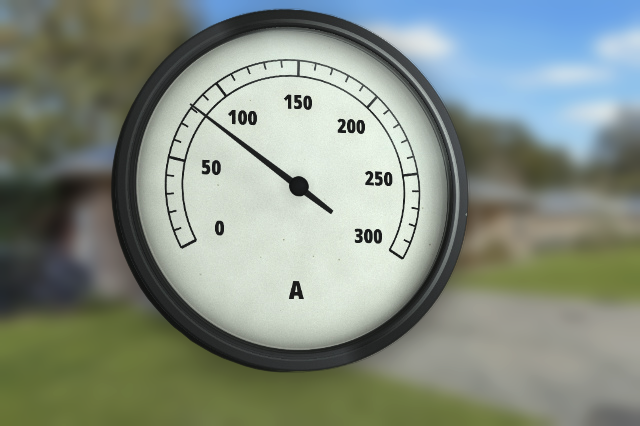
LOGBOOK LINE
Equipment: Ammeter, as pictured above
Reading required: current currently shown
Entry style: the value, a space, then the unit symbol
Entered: 80 A
